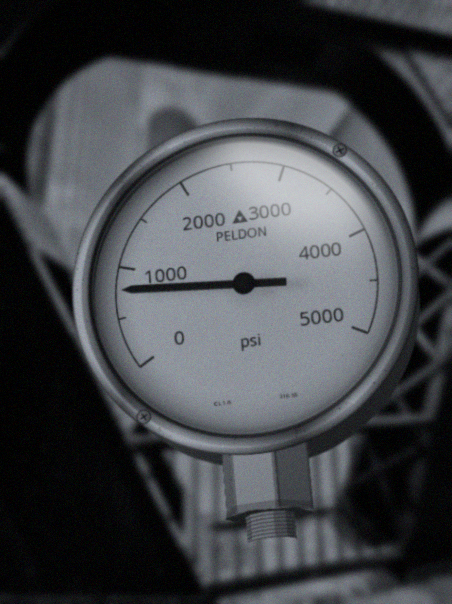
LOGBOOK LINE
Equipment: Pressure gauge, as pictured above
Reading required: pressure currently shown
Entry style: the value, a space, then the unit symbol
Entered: 750 psi
